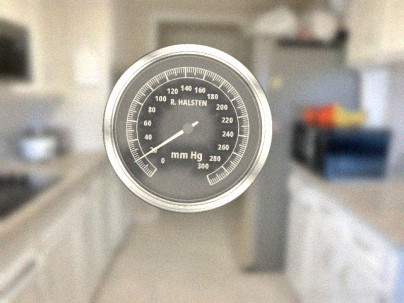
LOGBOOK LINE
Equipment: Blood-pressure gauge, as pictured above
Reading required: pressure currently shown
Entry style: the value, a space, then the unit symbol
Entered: 20 mmHg
